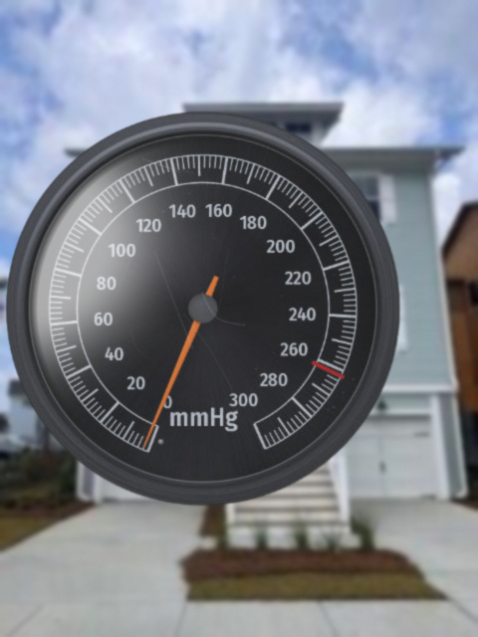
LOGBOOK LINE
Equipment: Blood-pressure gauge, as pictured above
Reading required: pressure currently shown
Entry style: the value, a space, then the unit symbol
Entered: 2 mmHg
